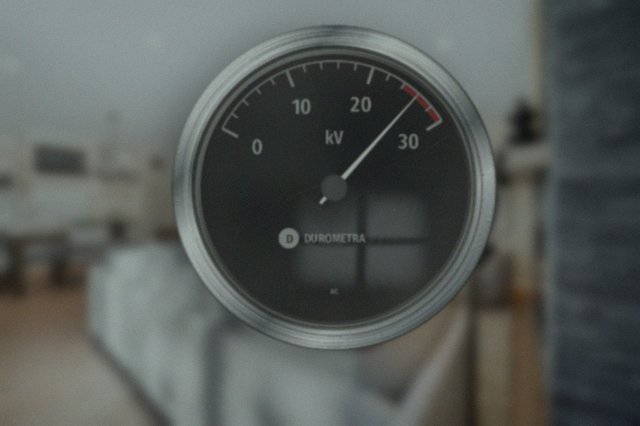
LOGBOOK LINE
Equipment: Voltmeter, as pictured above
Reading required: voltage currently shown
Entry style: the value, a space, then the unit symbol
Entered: 26 kV
